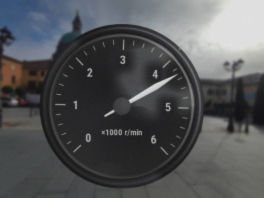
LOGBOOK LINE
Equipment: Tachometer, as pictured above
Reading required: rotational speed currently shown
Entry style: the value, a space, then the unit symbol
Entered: 4300 rpm
